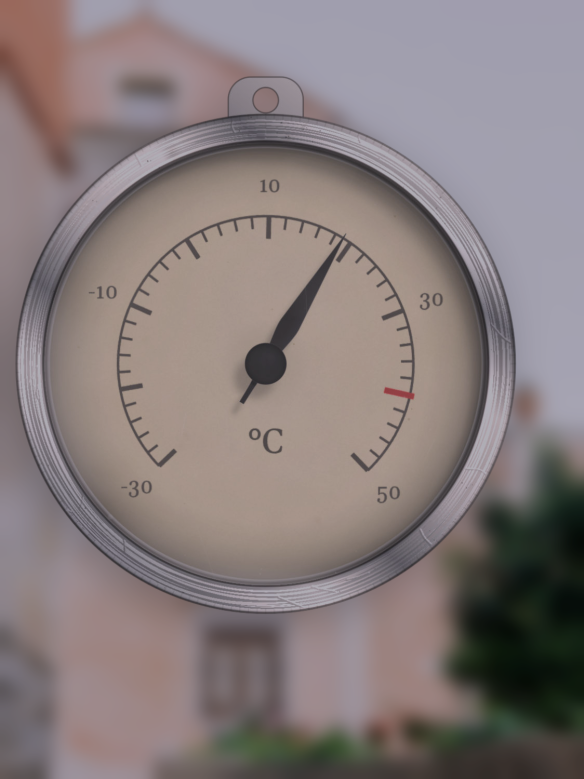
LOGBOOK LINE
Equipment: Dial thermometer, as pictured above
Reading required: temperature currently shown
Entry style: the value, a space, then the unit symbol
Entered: 19 °C
